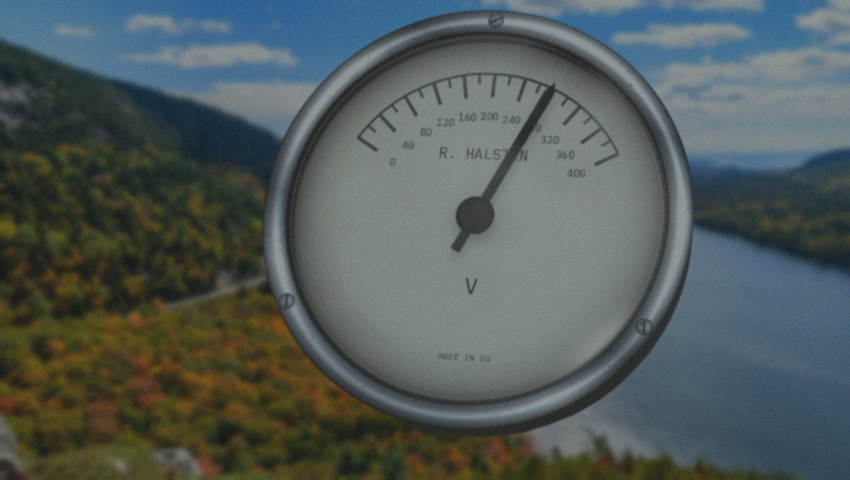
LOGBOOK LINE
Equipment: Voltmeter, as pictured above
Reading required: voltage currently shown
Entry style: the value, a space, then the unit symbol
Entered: 280 V
